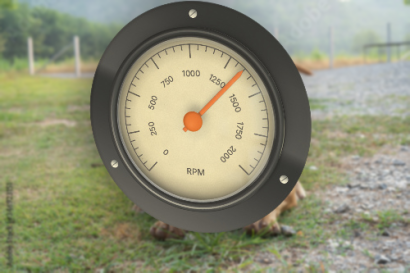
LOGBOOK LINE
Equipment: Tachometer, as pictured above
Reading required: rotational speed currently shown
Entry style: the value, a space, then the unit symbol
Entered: 1350 rpm
